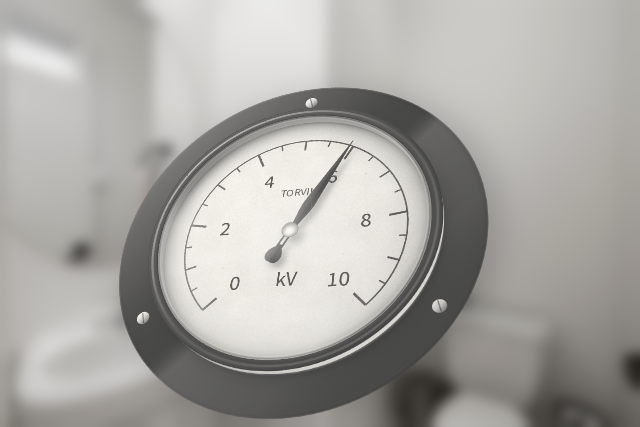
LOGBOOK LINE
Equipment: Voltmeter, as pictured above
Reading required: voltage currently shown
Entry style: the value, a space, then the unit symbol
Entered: 6 kV
